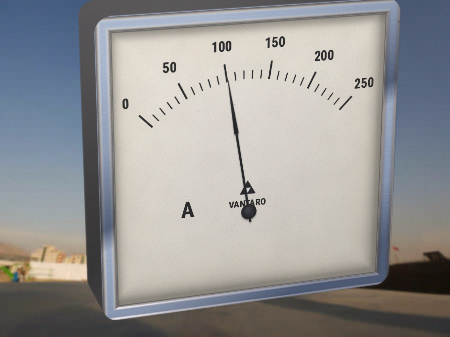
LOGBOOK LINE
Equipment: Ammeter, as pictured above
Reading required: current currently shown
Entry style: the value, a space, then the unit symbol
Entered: 100 A
